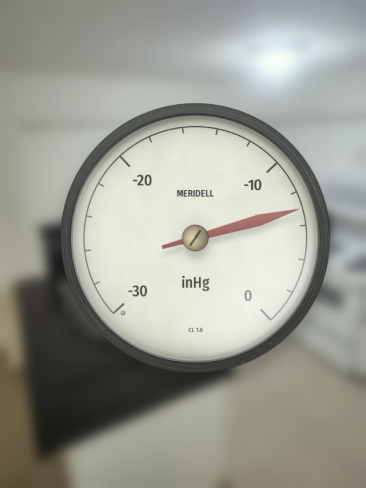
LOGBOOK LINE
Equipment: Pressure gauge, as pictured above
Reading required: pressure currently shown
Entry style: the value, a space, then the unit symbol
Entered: -7 inHg
